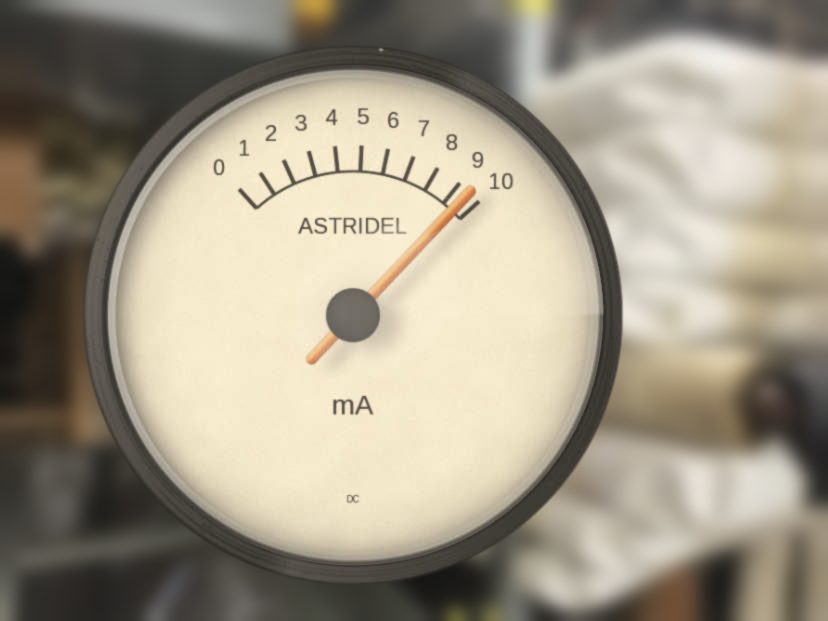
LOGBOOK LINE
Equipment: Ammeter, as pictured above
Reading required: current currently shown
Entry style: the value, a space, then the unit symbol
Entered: 9.5 mA
